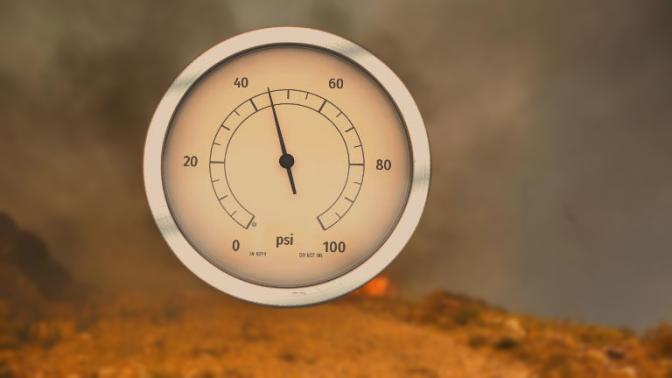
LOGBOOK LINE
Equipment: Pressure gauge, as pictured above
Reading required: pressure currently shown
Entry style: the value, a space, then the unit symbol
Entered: 45 psi
